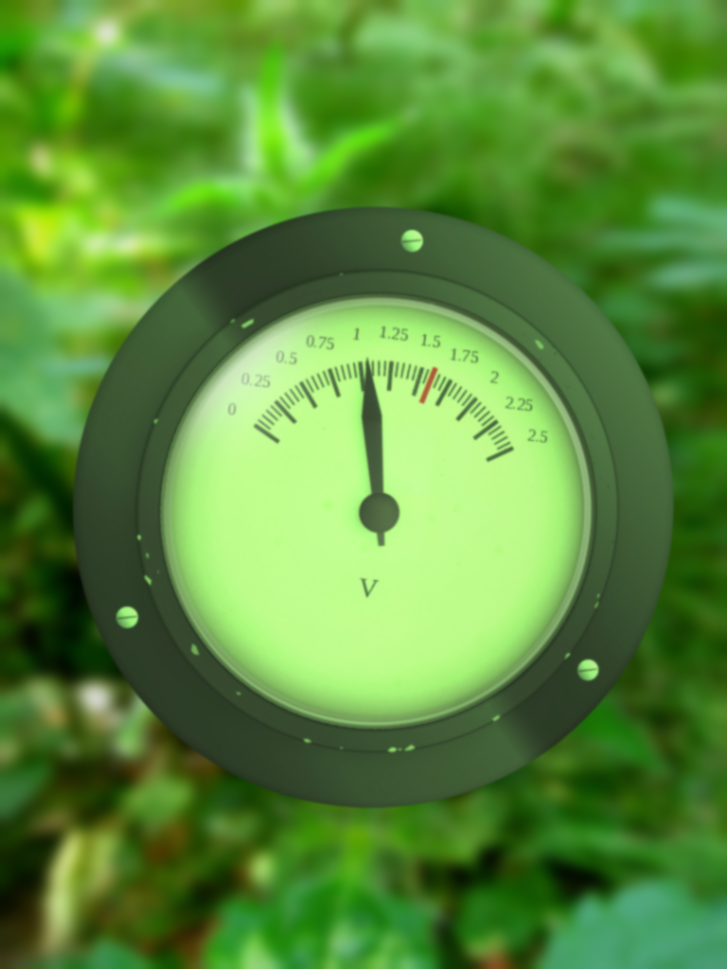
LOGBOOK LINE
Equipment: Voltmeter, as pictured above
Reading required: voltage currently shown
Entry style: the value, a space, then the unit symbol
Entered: 1.05 V
